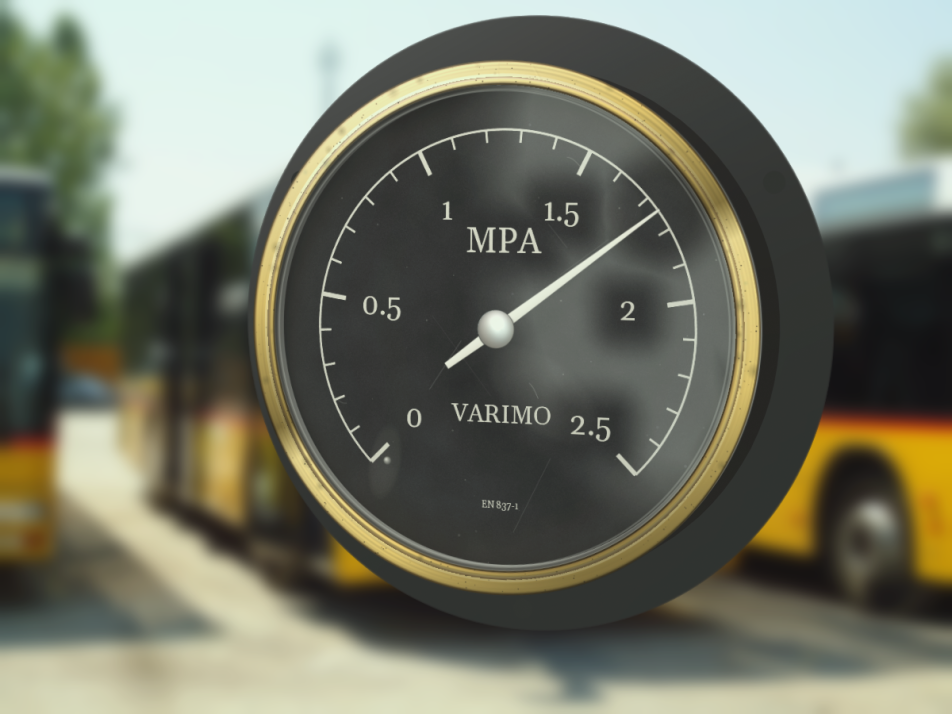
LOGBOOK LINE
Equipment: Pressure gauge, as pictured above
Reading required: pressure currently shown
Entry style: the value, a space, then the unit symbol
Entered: 1.75 MPa
